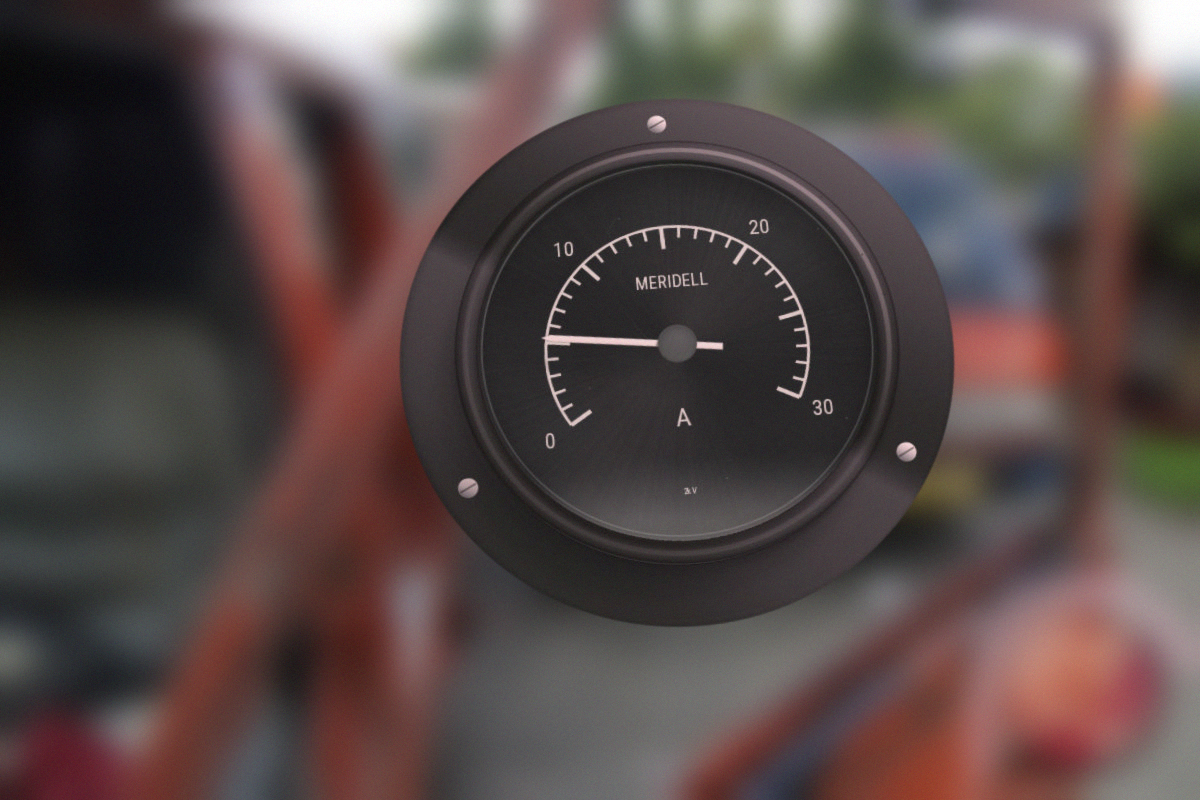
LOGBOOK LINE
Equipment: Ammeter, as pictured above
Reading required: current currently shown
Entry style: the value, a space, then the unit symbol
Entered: 5 A
